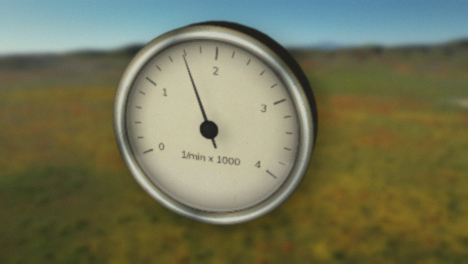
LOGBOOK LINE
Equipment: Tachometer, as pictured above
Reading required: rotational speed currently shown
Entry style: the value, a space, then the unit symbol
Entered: 1600 rpm
